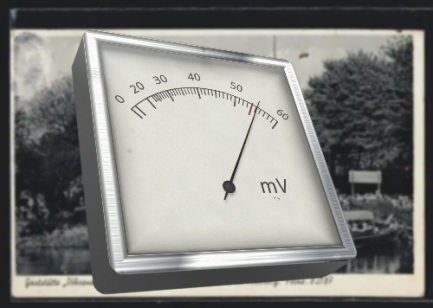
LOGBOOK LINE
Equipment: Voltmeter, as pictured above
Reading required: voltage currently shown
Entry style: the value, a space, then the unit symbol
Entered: 55 mV
